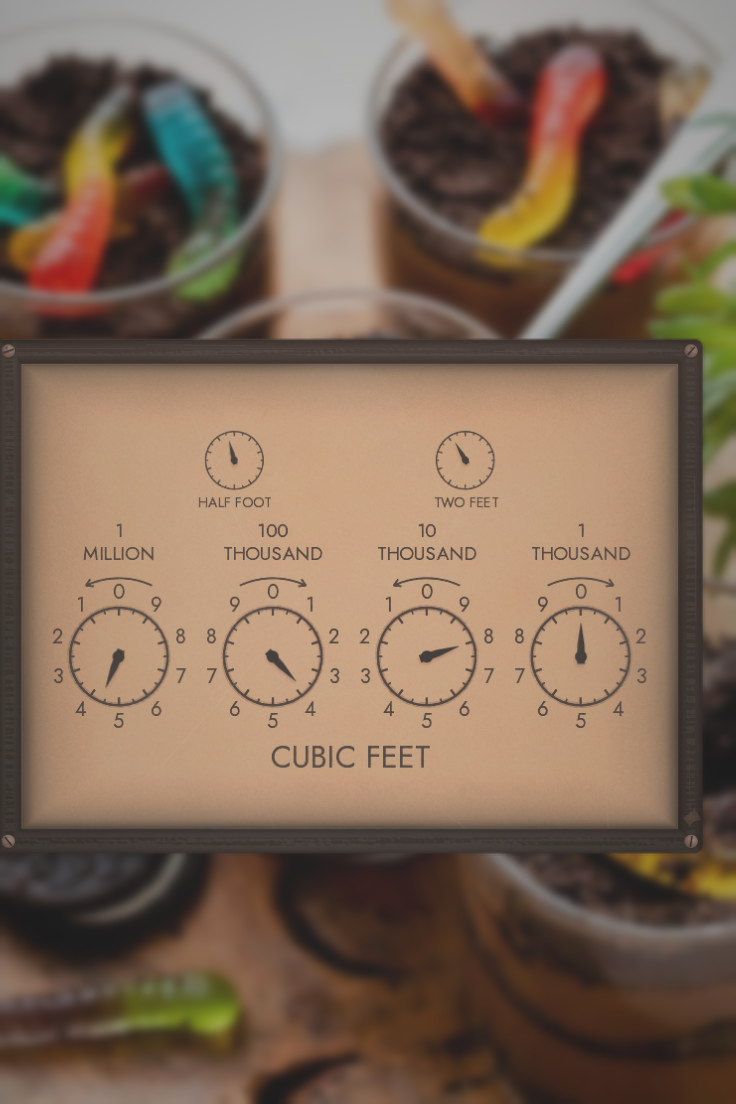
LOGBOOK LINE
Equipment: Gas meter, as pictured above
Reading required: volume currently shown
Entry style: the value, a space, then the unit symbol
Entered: 438000 ft³
